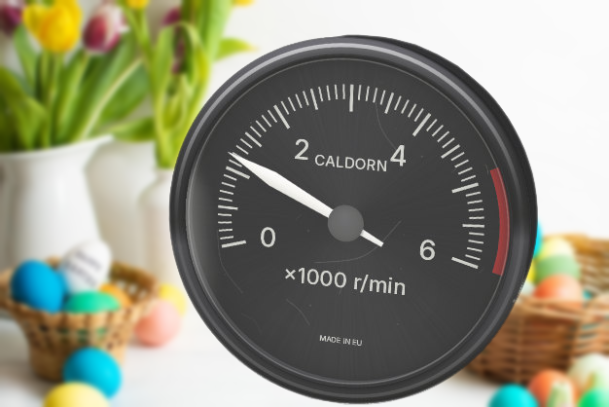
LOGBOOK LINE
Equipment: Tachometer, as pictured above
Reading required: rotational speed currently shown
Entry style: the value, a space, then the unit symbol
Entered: 1200 rpm
